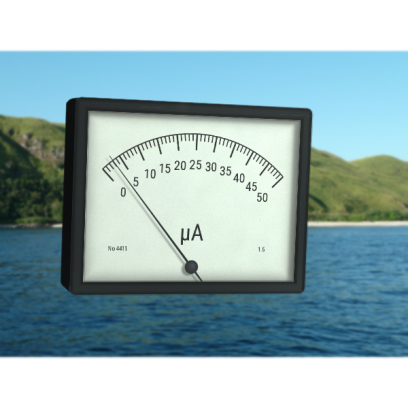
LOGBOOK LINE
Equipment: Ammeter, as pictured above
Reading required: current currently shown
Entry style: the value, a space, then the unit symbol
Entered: 3 µA
